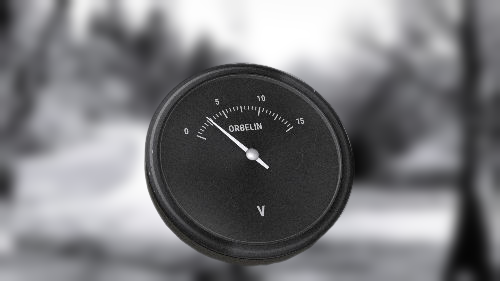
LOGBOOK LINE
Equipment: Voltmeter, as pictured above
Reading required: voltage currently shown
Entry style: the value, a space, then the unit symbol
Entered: 2.5 V
